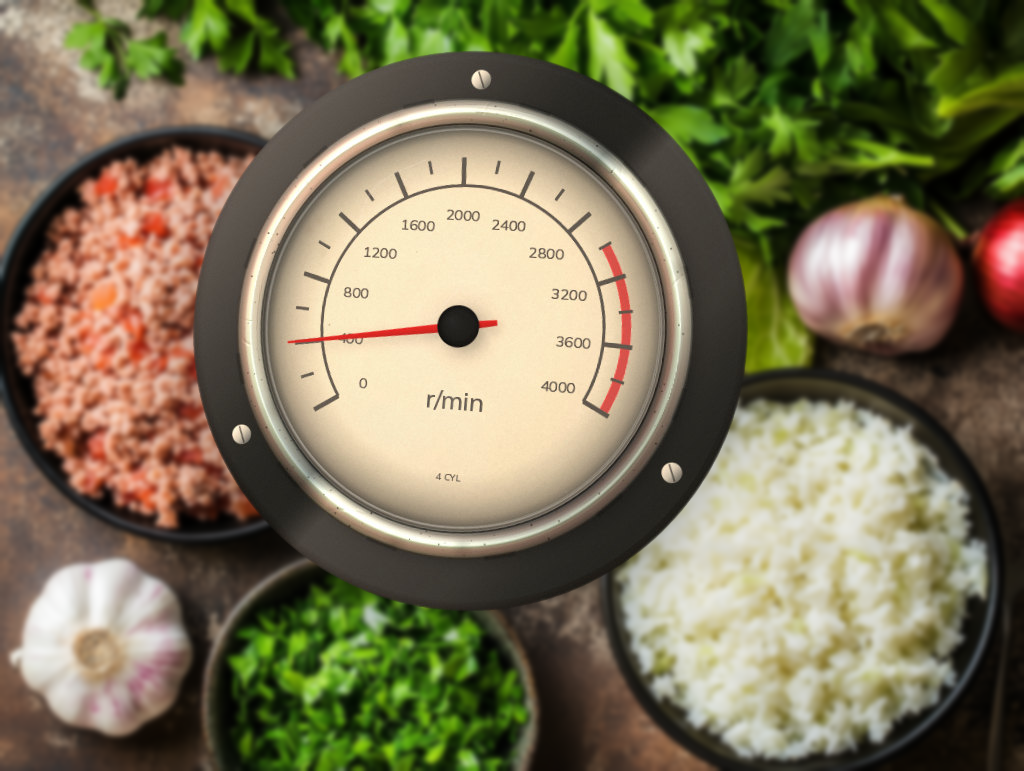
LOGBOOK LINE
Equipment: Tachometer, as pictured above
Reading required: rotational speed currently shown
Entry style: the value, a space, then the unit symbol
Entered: 400 rpm
